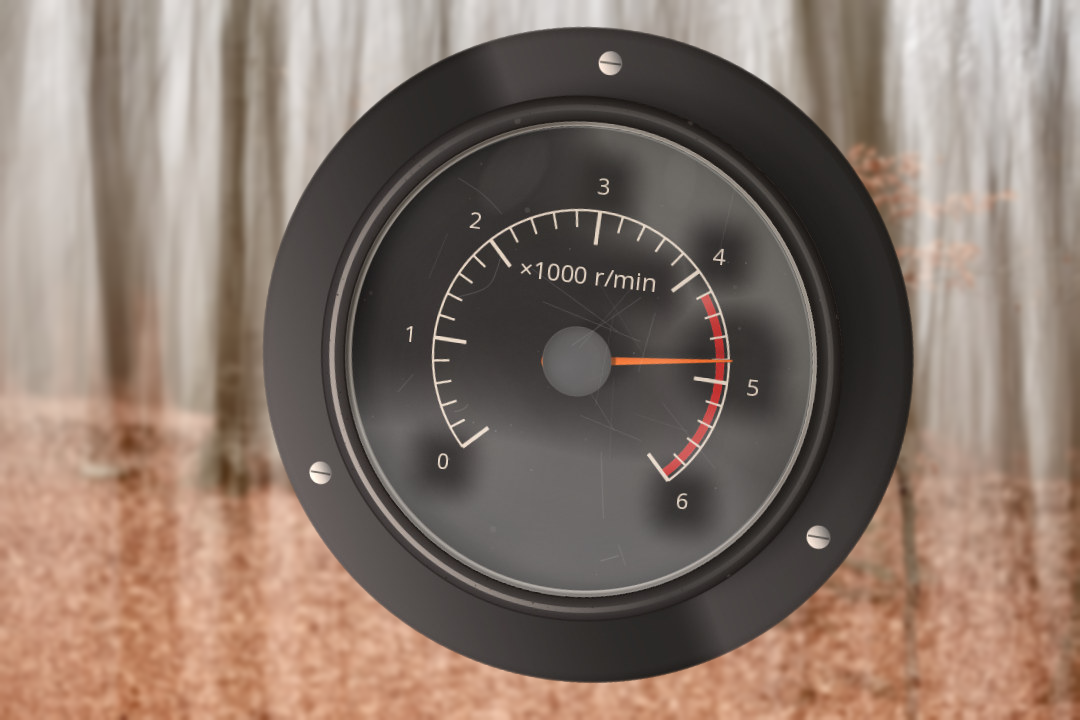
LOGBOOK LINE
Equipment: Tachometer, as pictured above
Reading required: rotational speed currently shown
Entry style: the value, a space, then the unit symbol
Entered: 4800 rpm
